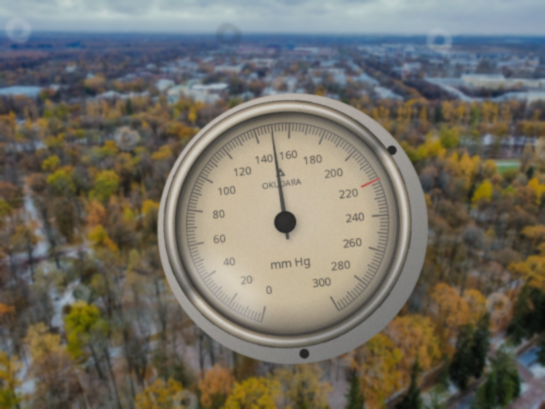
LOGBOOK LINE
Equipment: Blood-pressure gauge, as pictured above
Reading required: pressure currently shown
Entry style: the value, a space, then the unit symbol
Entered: 150 mmHg
